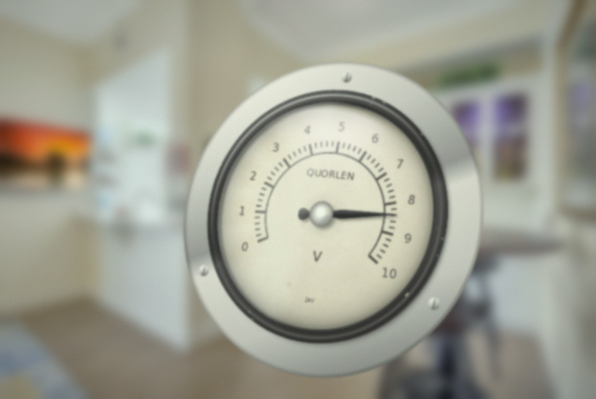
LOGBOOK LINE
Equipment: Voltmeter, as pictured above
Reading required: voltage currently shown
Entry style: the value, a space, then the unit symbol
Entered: 8.4 V
